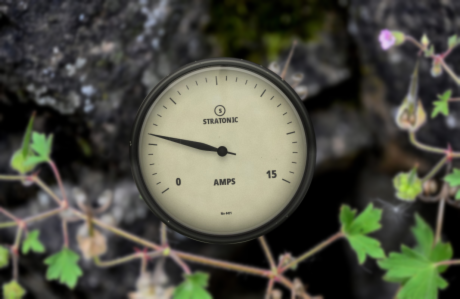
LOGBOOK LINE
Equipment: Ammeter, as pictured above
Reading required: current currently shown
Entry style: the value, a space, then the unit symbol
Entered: 3 A
